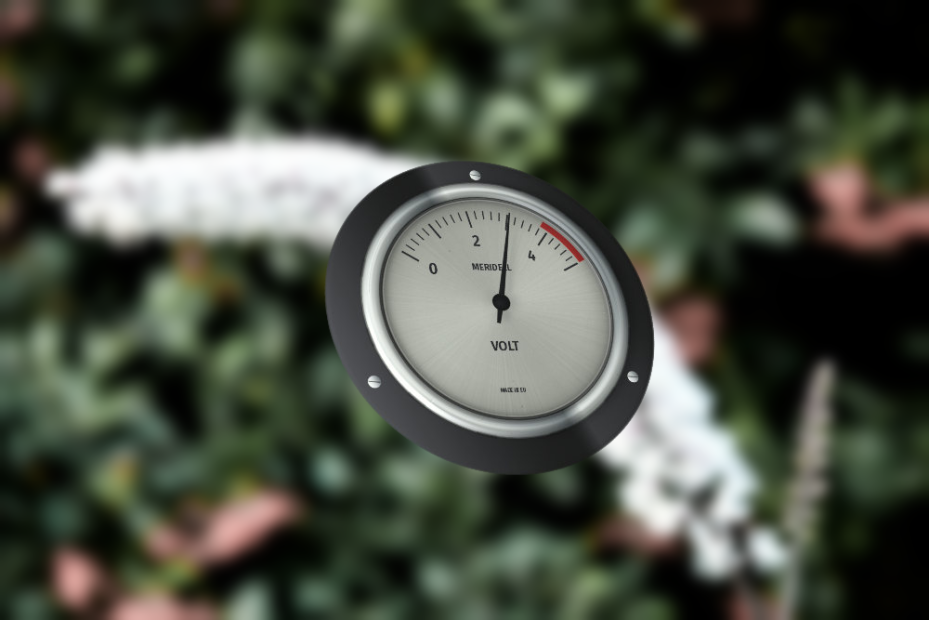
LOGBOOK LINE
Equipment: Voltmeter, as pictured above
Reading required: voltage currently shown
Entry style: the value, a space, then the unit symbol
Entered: 3 V
